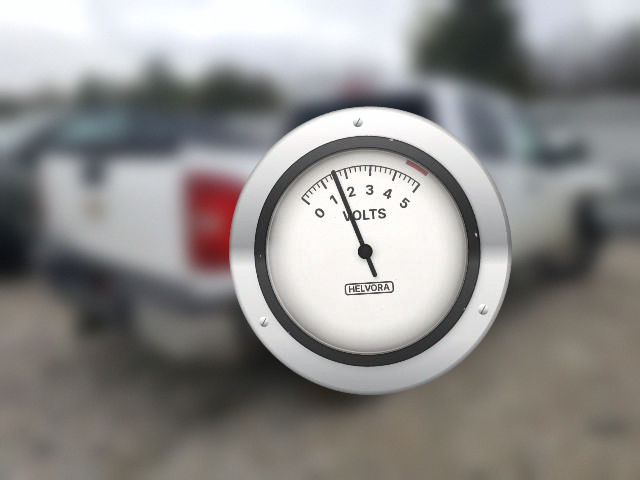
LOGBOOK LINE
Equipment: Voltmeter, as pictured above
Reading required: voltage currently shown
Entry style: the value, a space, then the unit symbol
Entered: 1.6 V
